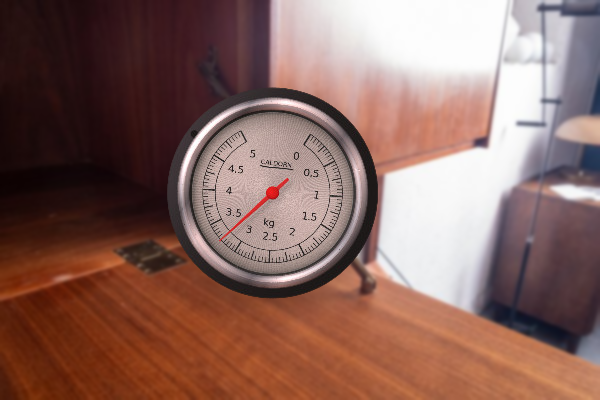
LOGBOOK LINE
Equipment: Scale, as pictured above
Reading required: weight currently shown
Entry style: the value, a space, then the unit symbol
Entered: 3.25 kg
